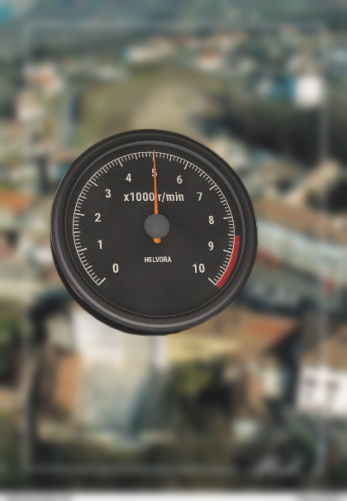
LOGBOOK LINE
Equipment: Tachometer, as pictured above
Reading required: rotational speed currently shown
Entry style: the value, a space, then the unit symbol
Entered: 5000 rpm
